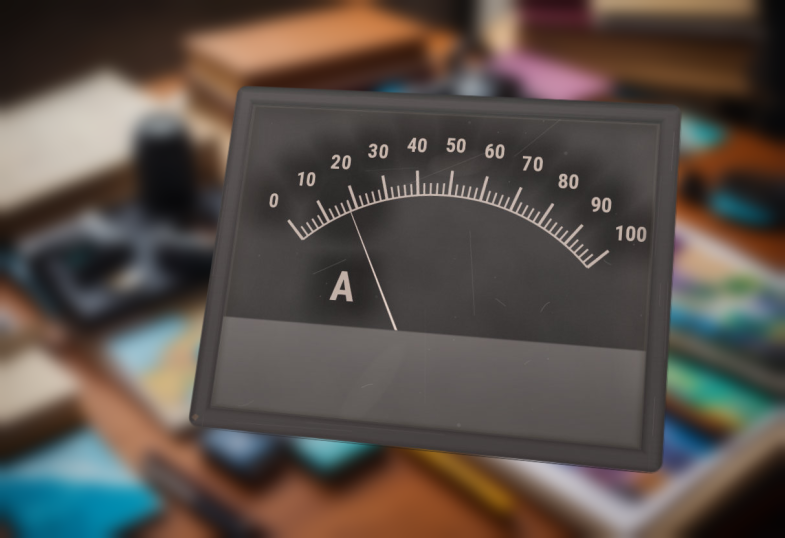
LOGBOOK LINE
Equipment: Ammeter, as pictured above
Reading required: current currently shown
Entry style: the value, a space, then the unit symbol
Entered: 18 A
